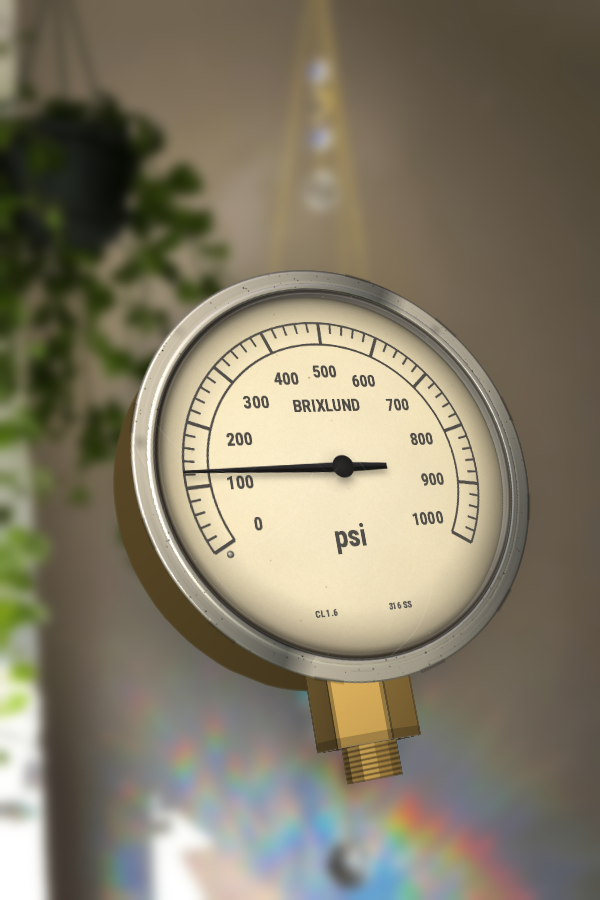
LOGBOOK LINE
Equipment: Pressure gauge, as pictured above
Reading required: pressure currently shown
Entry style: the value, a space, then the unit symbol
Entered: 120 psi
